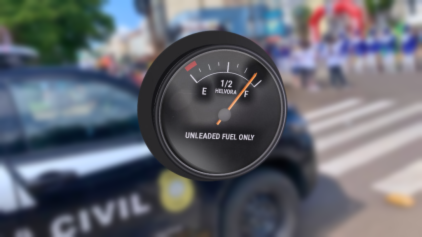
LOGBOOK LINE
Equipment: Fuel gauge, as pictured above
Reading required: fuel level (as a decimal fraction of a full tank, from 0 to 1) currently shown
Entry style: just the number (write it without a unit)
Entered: 0.875
